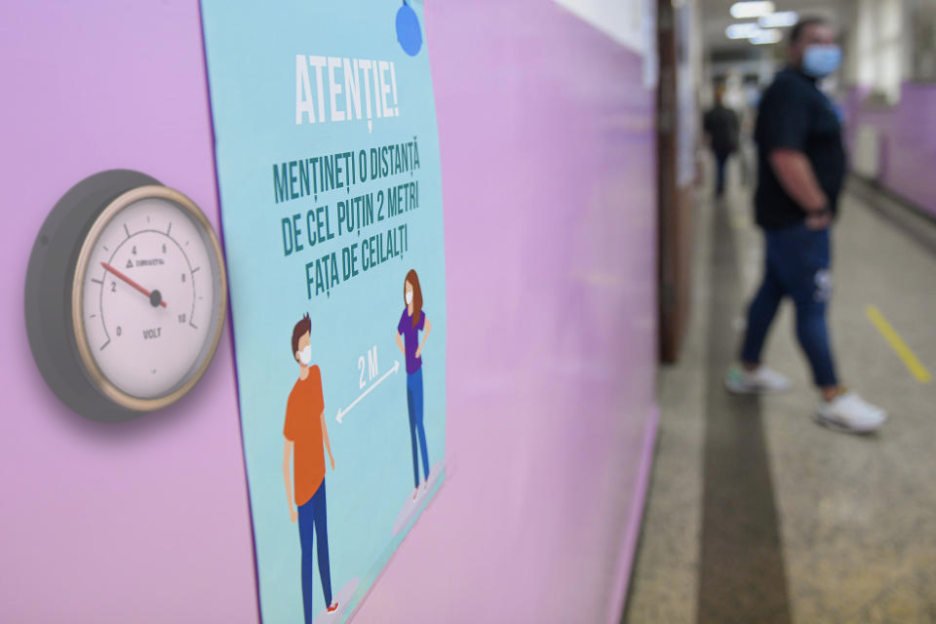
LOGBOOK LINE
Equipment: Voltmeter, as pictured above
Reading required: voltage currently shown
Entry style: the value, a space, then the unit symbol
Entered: 2.5 V
